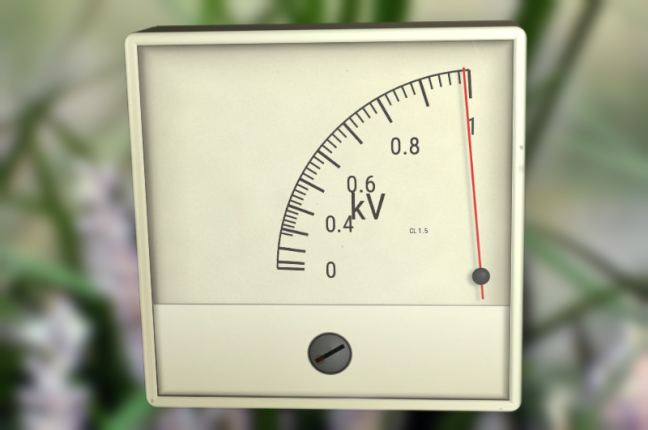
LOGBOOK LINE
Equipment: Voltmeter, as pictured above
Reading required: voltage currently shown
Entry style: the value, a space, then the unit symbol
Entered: 0.99 kV
